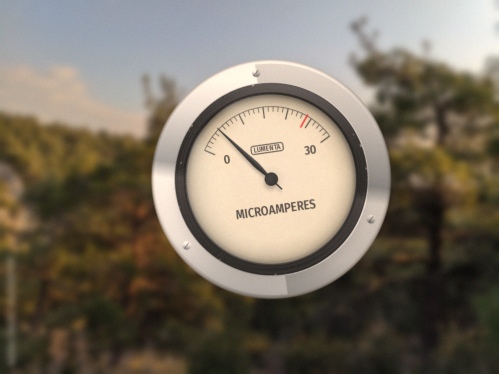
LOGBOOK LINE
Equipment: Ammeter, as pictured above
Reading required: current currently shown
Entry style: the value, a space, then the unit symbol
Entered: 5 µA
